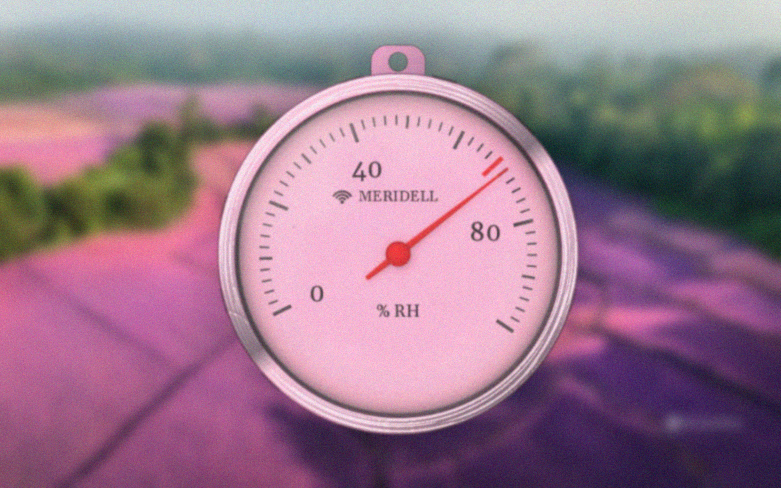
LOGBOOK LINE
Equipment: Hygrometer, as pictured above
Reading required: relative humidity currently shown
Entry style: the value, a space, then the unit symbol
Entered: 70 %
